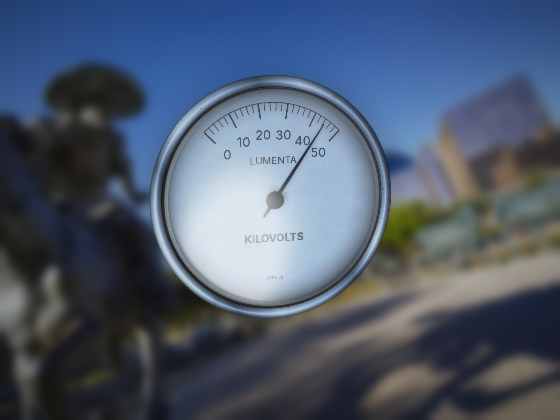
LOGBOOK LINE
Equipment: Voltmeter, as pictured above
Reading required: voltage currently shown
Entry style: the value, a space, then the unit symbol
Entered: 44 kV
